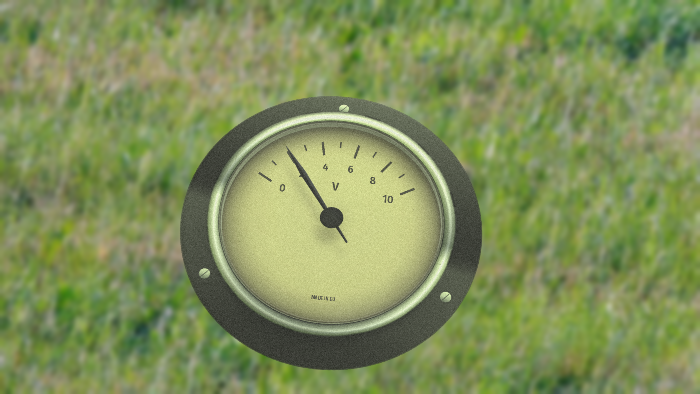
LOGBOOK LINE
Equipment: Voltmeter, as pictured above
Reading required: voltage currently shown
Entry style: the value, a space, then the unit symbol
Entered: 2 V
